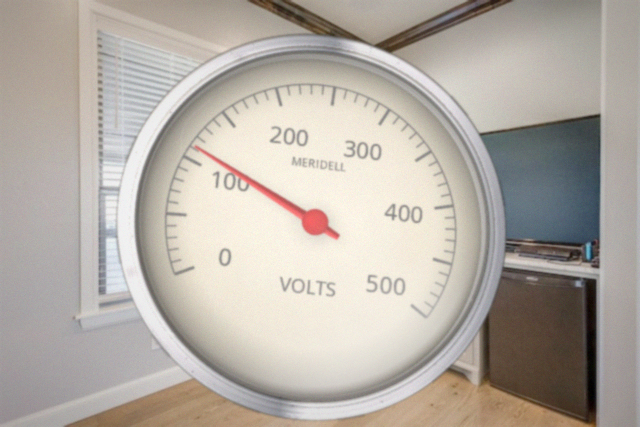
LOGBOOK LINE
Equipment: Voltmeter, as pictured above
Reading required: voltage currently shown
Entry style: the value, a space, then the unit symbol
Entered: 110 V
